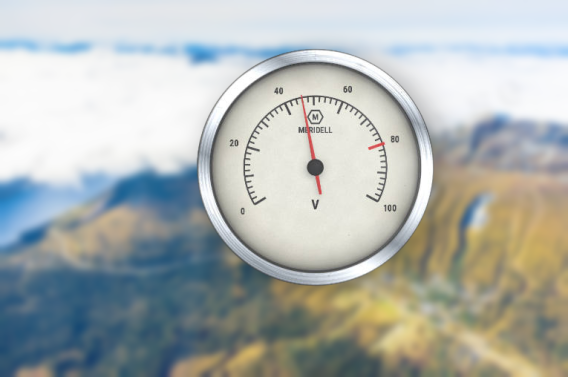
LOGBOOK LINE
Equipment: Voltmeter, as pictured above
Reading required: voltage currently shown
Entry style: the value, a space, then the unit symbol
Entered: 46 V
